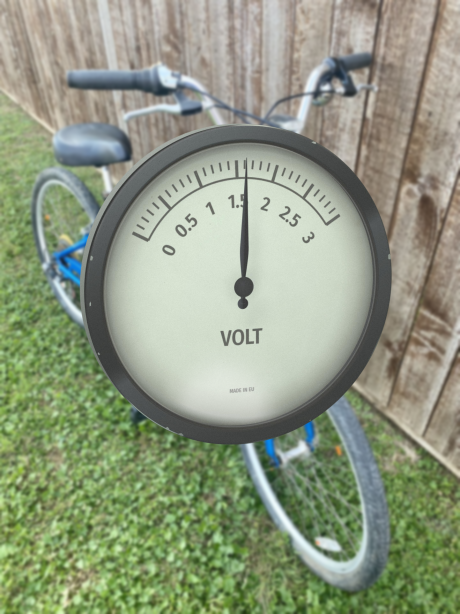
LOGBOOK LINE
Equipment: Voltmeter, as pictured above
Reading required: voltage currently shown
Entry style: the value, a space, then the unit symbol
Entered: 1.6 V
